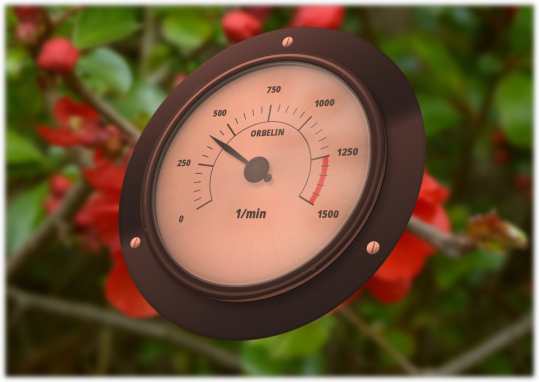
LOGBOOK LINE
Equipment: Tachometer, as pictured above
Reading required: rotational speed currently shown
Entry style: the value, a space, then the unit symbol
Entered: 400 rpm
